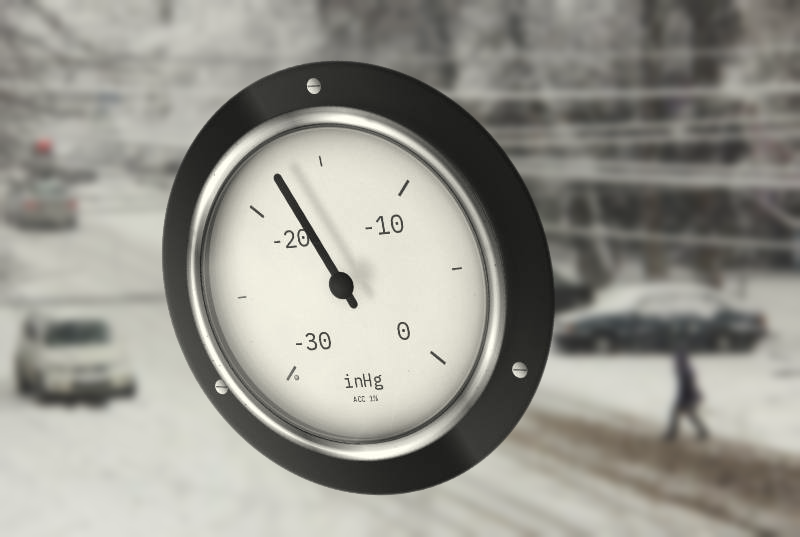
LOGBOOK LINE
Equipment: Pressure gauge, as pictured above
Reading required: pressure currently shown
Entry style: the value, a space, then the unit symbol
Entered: -17.5 inHg
